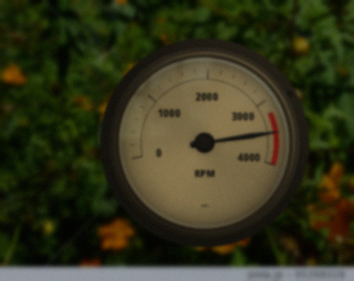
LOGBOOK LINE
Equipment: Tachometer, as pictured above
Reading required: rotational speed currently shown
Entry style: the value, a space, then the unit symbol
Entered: 3500 rpm
